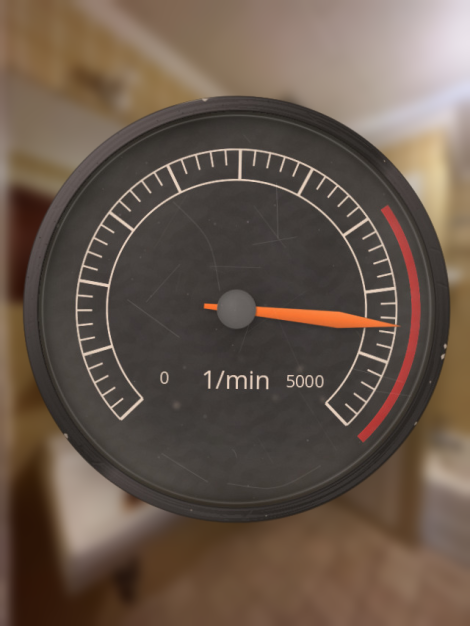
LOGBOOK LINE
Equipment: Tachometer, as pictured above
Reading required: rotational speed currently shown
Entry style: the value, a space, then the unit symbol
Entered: 4250 rpm
